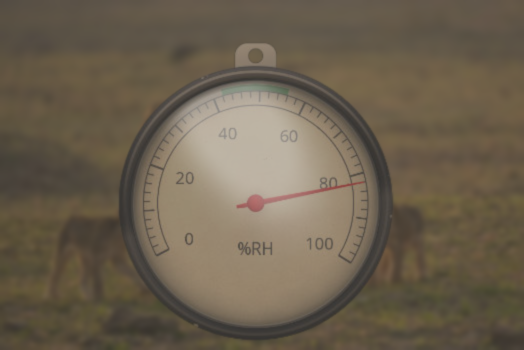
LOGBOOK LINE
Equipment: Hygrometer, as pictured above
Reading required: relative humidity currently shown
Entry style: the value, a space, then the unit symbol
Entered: 82 %
